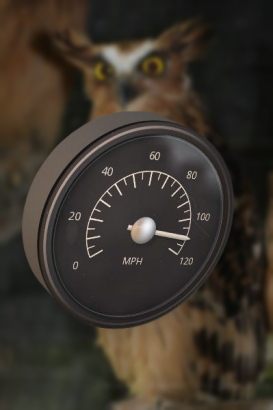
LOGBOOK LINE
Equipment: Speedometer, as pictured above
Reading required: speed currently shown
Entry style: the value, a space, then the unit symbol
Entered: 110 mph
